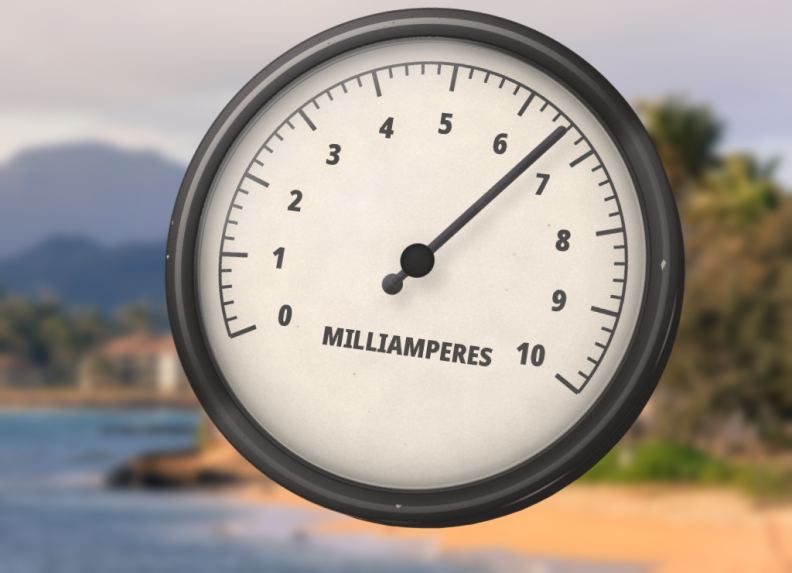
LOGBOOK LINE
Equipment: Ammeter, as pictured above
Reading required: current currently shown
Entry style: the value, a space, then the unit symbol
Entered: 6.6 mA
